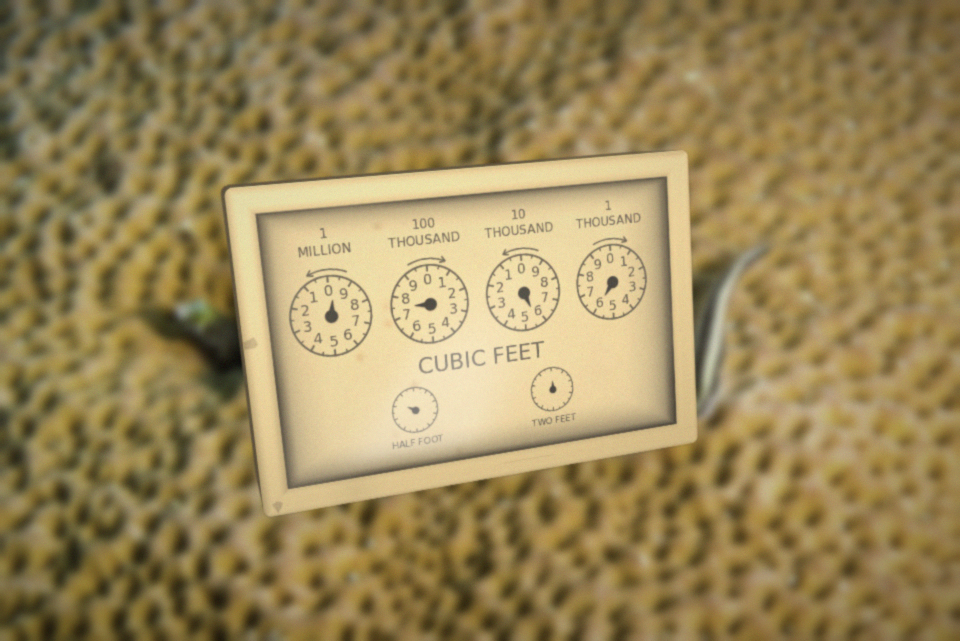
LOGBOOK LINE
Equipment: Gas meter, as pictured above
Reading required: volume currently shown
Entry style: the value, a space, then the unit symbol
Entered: 975600 ft³
